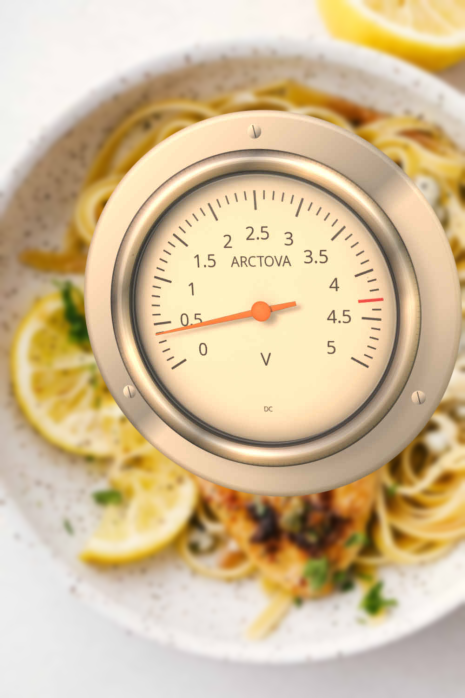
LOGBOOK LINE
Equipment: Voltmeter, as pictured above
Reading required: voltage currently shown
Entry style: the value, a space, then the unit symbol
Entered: 0.4 V
